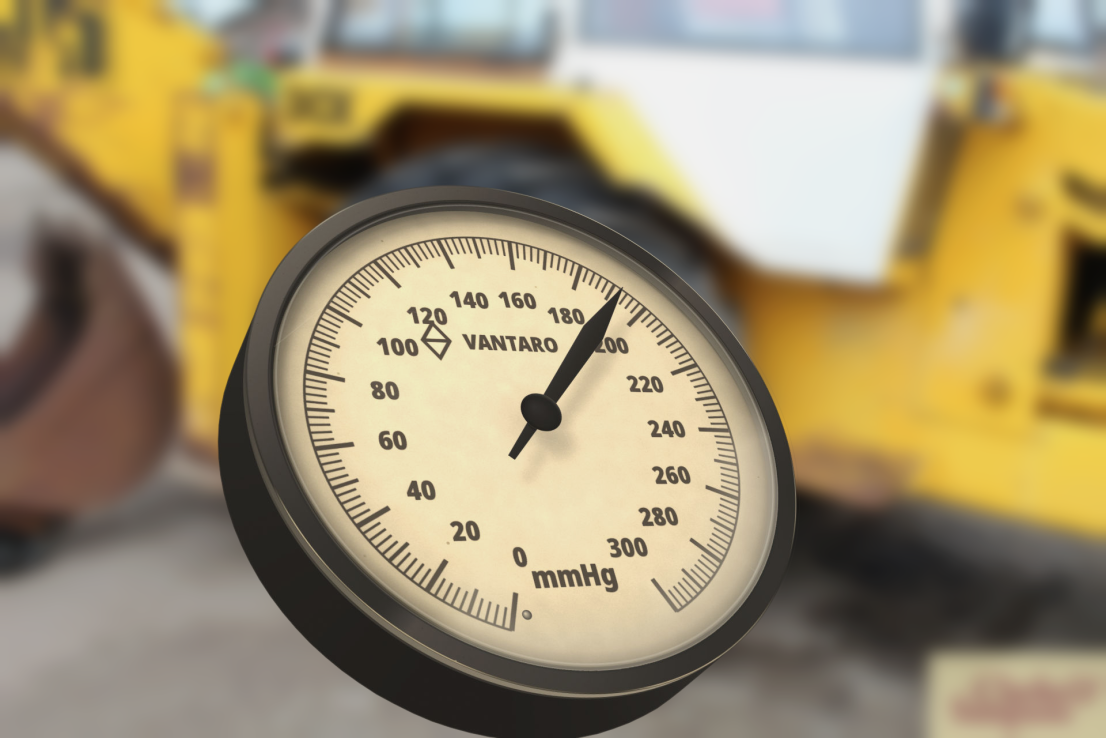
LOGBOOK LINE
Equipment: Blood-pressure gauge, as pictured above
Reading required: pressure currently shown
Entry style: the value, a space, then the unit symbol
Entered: 192 mmHg
